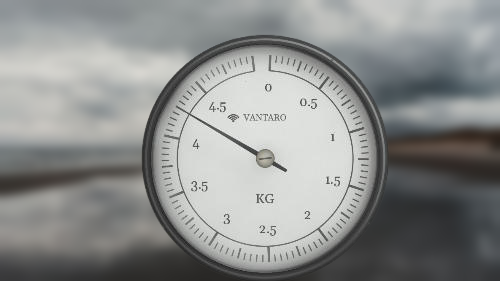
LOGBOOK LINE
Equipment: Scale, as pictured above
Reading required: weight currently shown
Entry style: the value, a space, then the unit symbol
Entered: 4.25 kg
